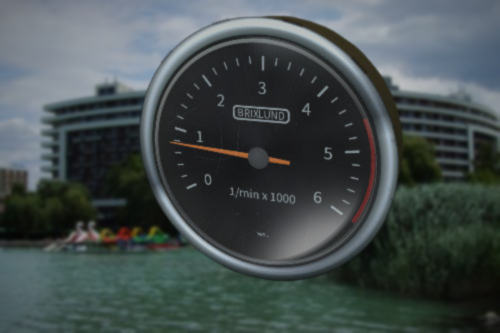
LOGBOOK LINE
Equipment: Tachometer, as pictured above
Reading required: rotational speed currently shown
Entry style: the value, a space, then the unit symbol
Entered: 800 rpm
